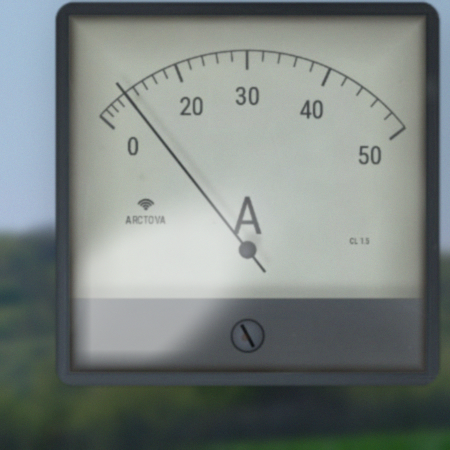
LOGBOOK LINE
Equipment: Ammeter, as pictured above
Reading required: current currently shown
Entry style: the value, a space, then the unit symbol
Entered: 10 A
